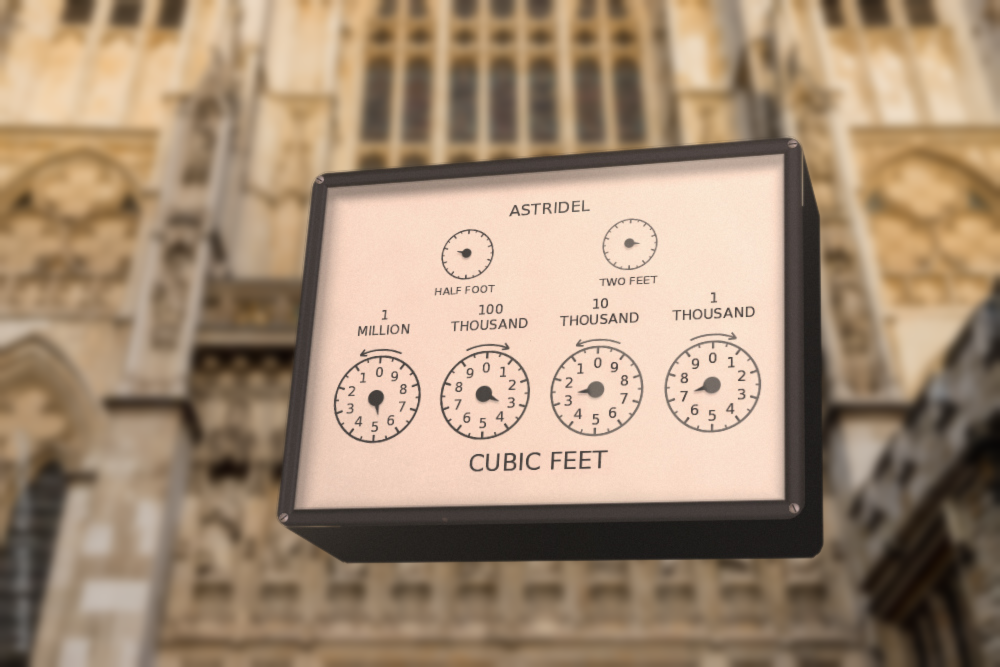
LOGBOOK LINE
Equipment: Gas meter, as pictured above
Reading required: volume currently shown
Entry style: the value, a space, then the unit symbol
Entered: 532700 ft³
